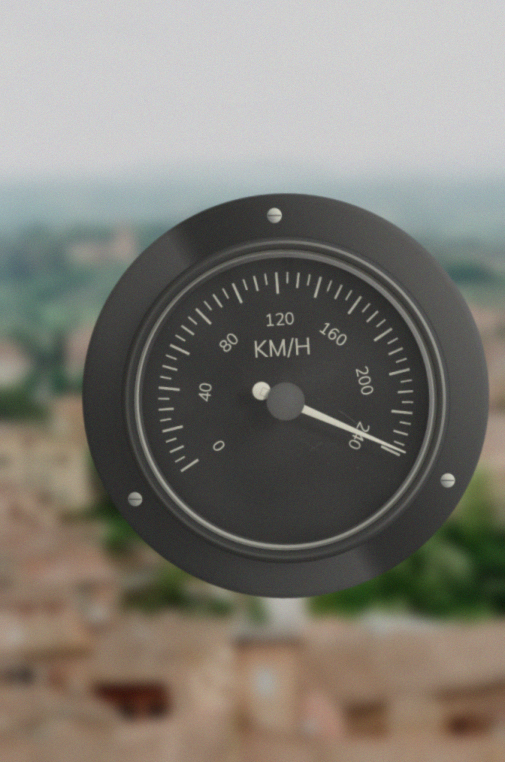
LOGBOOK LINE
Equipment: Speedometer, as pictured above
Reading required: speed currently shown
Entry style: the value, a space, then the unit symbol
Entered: 237.5 km/h
